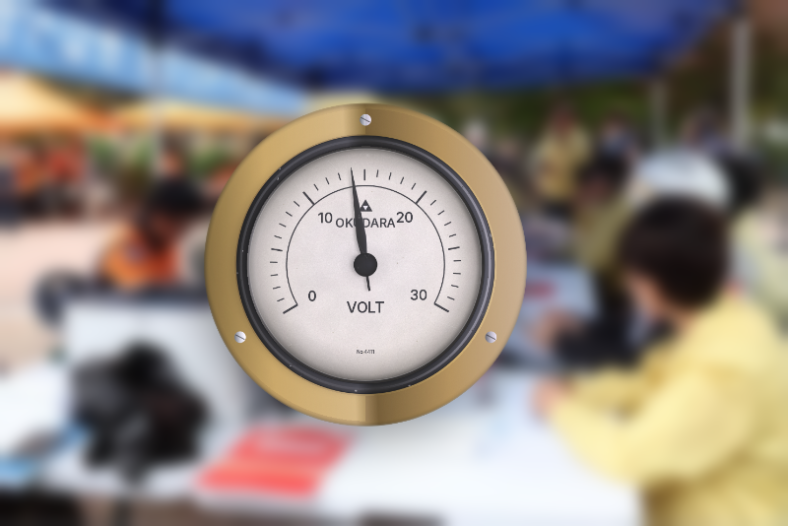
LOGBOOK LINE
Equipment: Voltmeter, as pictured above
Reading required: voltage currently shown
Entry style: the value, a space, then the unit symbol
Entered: 14 V
